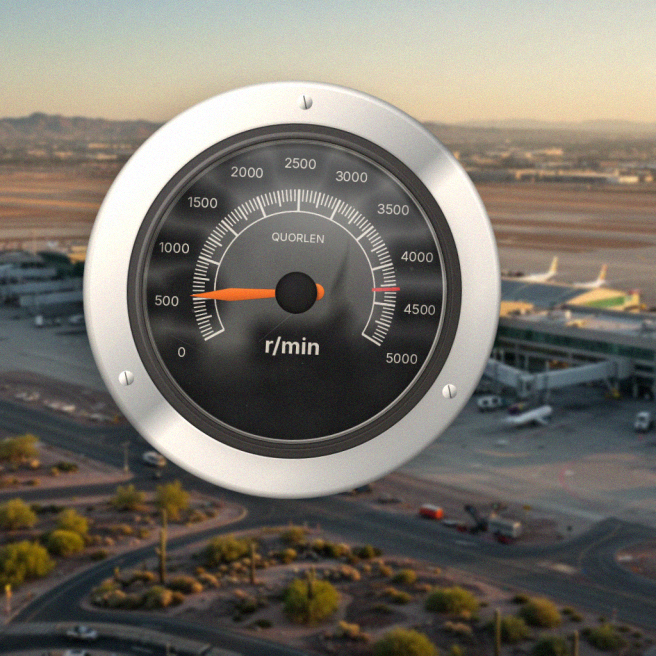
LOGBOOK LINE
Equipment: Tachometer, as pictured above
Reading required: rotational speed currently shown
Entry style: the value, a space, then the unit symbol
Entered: 550 rpm
